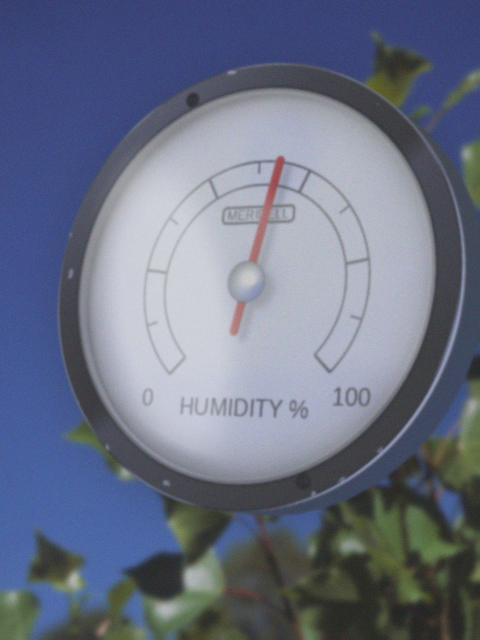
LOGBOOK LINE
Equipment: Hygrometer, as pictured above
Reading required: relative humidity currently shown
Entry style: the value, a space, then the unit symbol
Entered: 55 %
